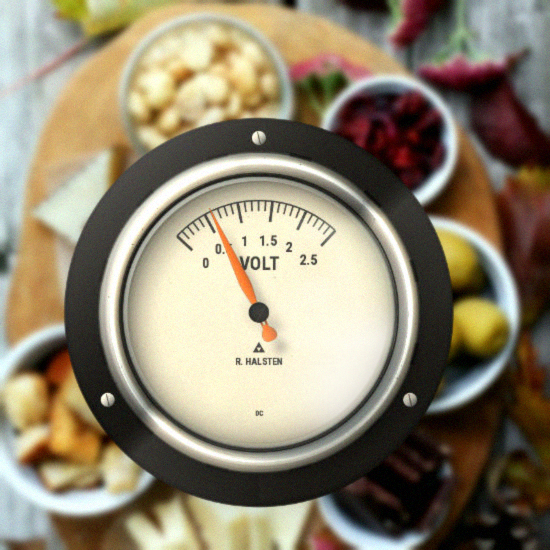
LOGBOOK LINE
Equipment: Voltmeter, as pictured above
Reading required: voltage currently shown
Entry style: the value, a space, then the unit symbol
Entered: 0.6 V
